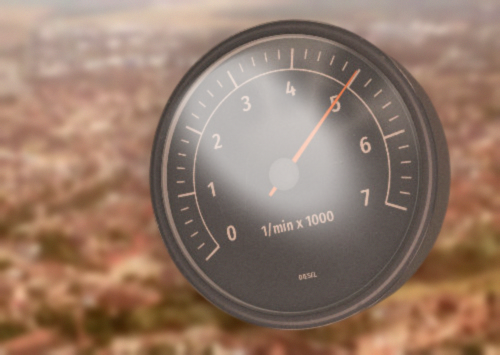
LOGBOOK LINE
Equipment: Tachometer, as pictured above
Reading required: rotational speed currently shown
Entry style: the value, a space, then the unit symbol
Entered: 5000 rpm
